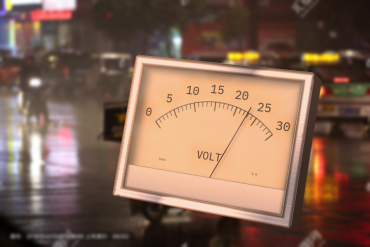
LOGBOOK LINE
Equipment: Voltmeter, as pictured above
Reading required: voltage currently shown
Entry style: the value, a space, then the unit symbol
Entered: 23 V
